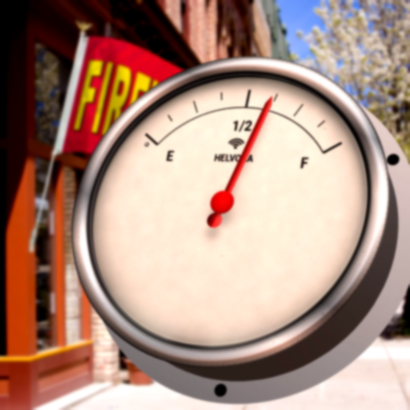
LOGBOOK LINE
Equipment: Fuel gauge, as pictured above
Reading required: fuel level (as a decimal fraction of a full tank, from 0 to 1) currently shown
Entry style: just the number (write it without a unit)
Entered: 0.625
